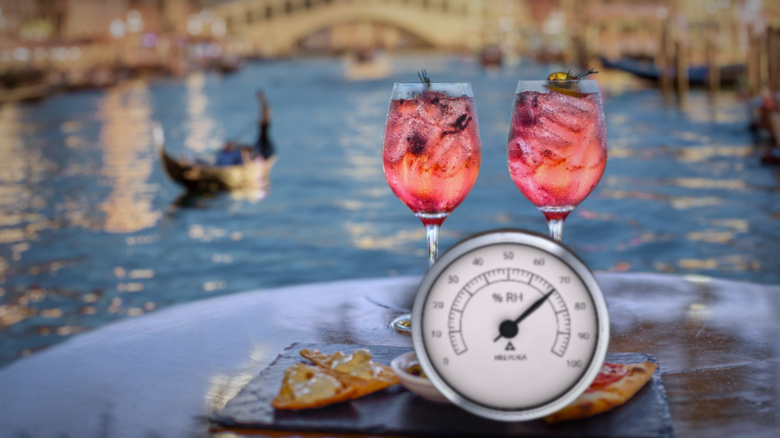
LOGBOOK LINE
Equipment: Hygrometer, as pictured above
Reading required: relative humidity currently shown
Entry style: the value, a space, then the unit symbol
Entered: 70 %
